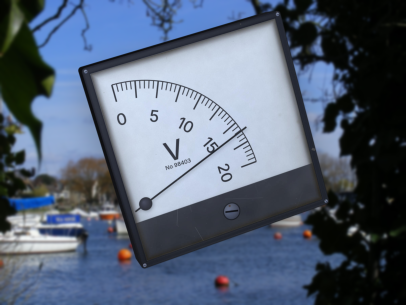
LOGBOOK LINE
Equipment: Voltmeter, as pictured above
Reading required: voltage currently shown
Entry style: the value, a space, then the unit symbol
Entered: 16 V
